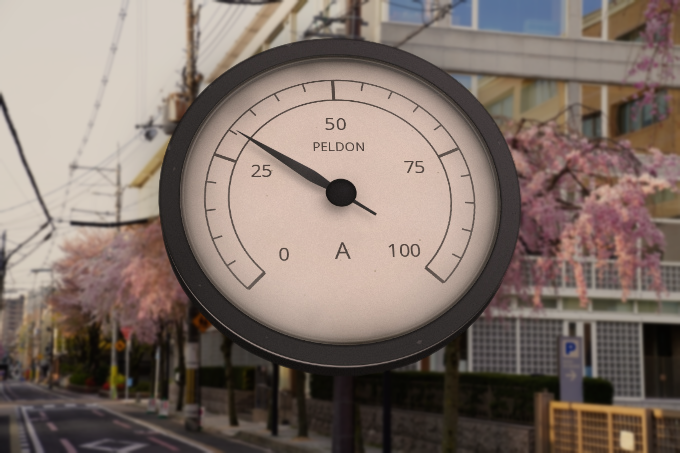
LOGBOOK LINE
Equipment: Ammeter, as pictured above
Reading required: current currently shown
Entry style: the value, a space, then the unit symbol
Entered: 30 A
